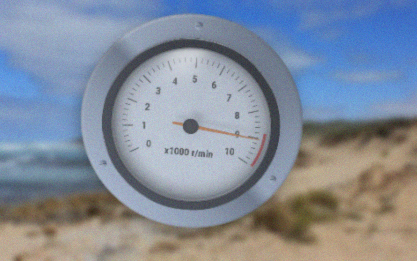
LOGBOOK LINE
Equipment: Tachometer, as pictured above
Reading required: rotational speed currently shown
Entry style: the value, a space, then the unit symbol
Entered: 9000 rpm
